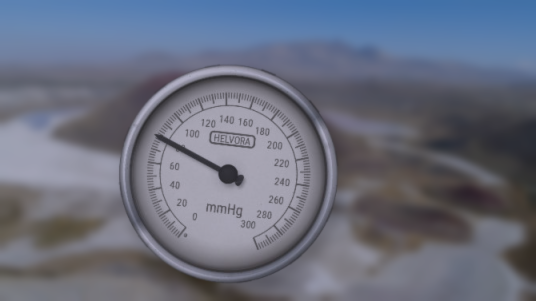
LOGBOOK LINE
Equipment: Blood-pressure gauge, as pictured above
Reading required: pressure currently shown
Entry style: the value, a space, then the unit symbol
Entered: 80 mmHg
